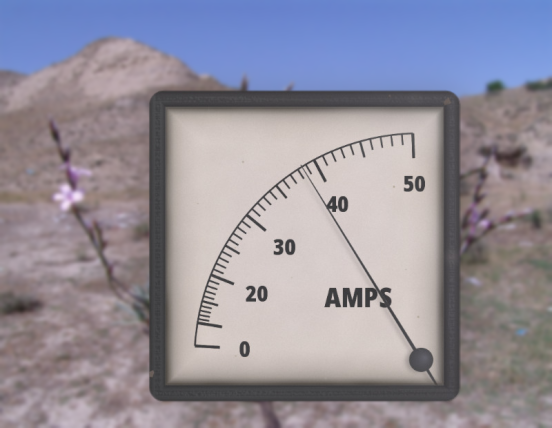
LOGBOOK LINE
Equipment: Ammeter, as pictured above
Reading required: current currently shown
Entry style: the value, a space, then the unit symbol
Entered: 38.5 A
